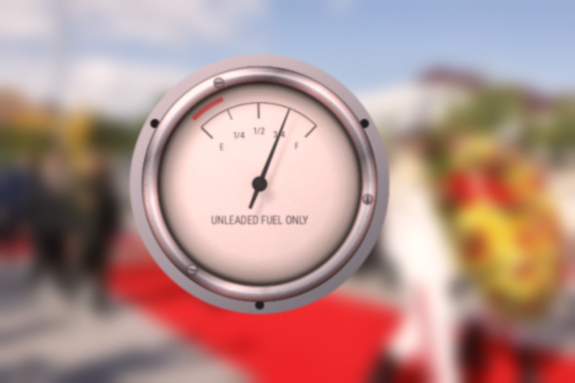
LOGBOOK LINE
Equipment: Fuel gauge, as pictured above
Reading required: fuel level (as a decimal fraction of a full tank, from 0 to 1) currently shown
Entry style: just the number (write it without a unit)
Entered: 0.75
